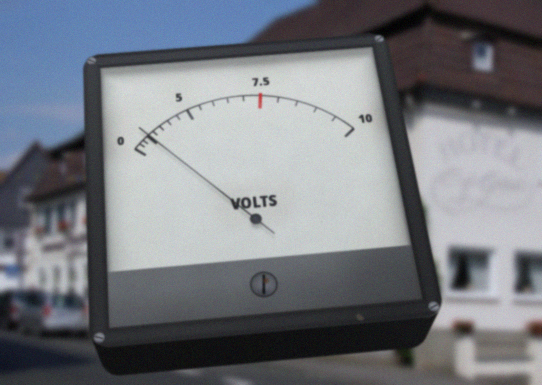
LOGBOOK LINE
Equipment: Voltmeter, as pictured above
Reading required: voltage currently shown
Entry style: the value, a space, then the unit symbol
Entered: 2.5 V
